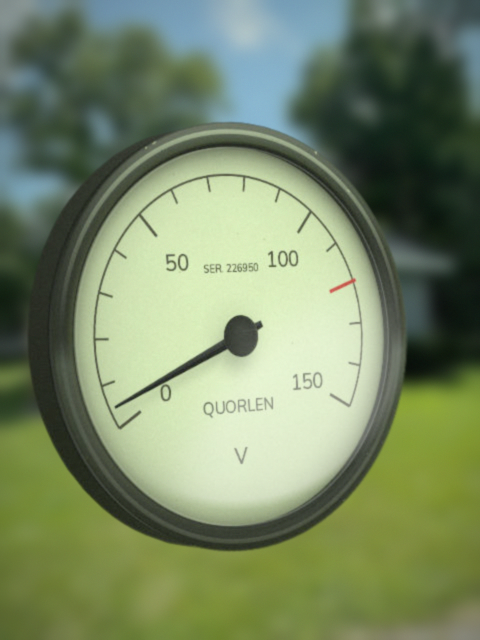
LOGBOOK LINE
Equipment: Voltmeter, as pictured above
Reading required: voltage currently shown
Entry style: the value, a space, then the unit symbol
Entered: 5 V
